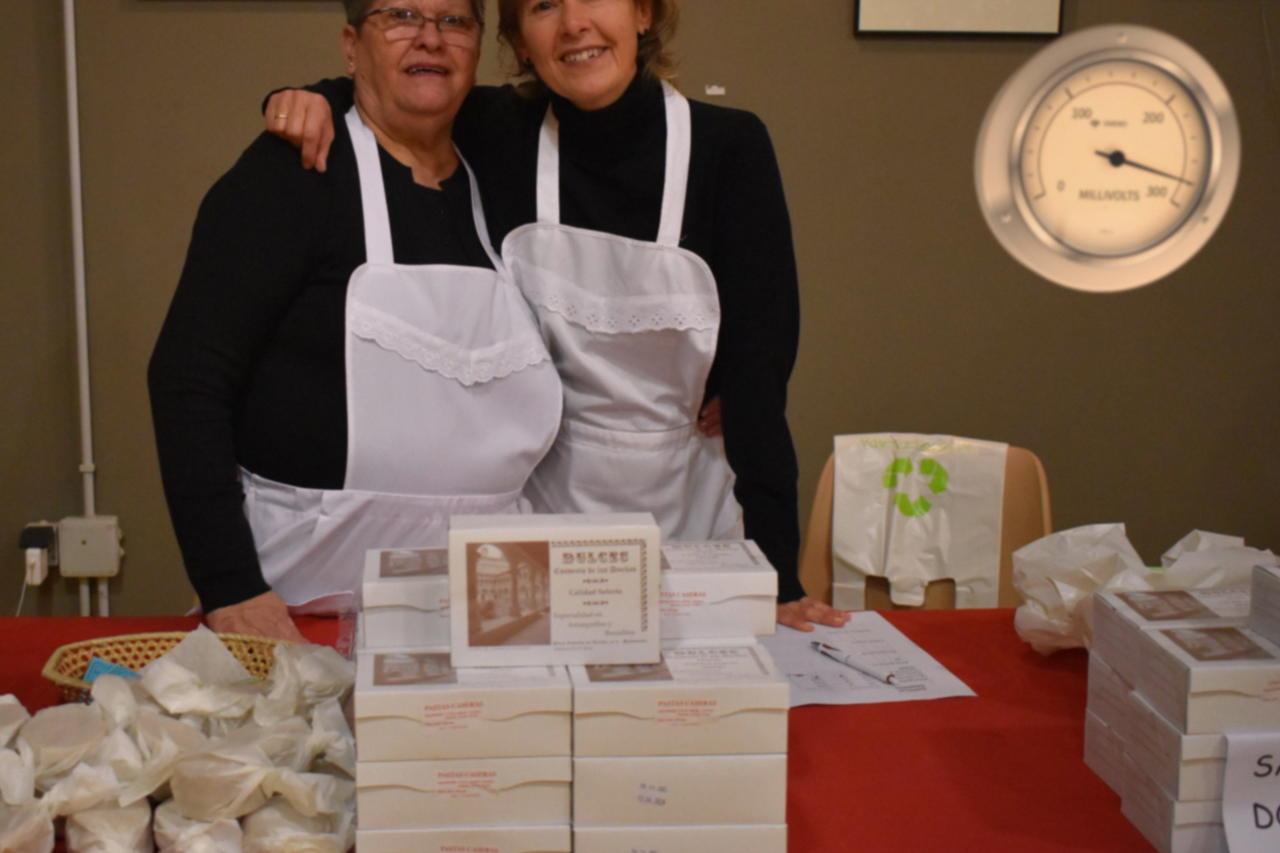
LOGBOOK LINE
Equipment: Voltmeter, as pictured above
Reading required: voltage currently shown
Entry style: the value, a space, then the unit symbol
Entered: 280 mV
